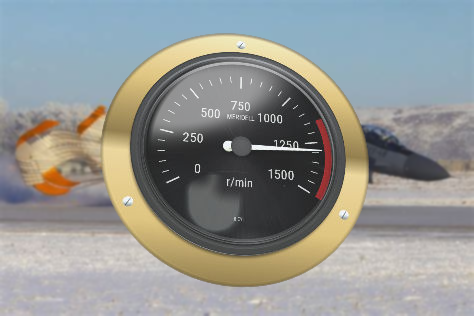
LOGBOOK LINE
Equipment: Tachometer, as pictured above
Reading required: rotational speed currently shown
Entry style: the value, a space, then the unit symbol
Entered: 1300 rpm
